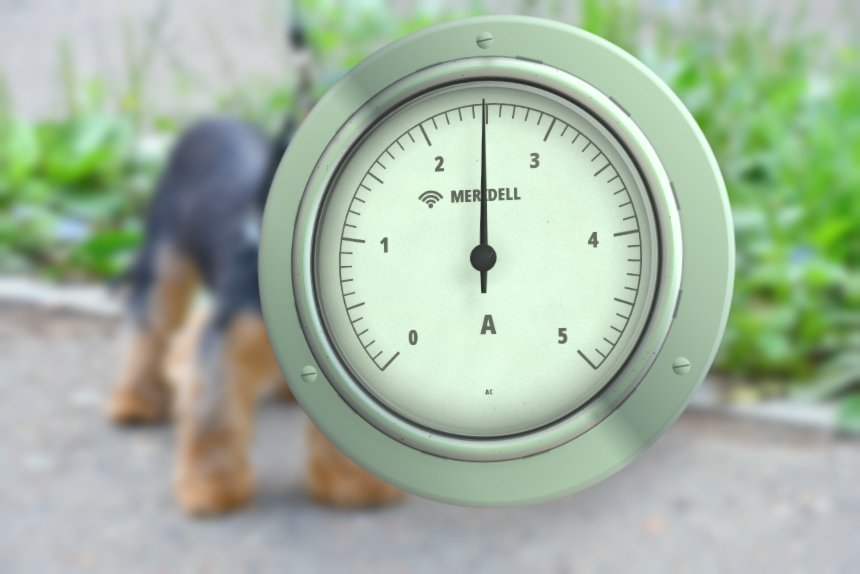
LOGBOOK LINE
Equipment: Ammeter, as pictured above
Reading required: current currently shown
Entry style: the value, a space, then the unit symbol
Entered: 2.5 A
